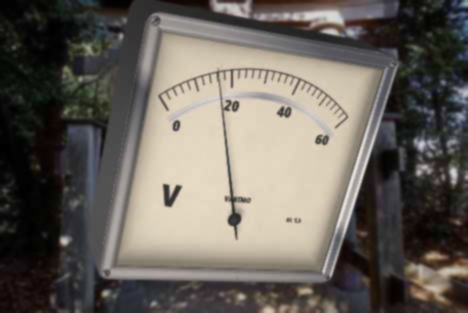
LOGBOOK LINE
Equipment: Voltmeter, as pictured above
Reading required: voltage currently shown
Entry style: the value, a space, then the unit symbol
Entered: 16 V
